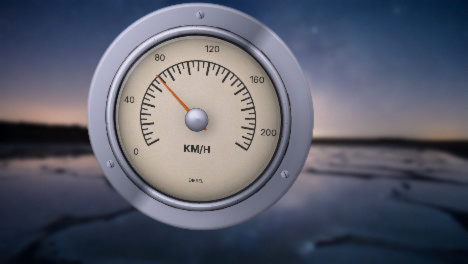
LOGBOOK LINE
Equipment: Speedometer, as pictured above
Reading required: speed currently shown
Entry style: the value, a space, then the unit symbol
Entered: 70 km/h
